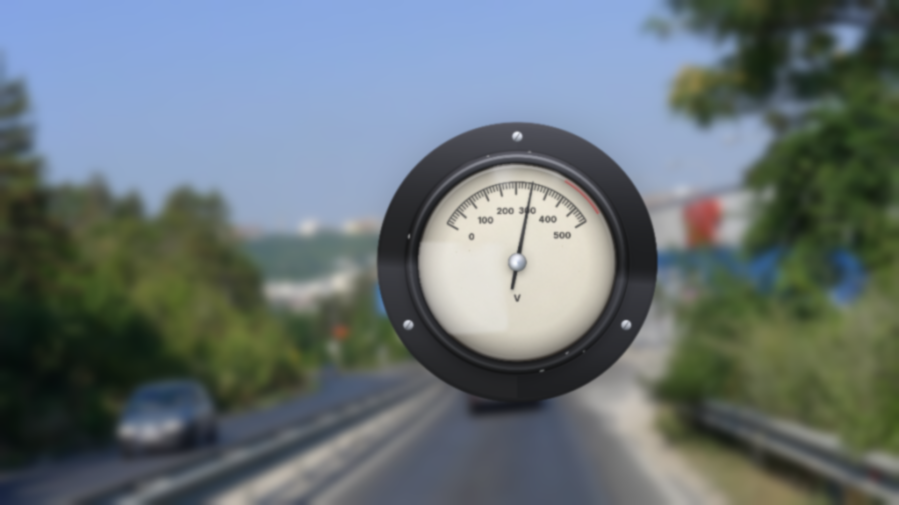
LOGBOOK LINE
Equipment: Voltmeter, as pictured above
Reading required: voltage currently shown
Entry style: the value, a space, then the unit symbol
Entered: 300 V
